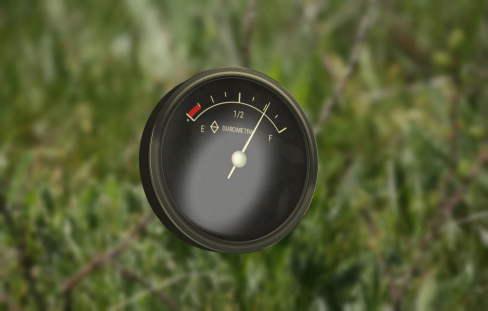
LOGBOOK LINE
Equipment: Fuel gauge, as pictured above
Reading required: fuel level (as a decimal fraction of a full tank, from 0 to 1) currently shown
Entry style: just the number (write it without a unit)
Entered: 0.75
